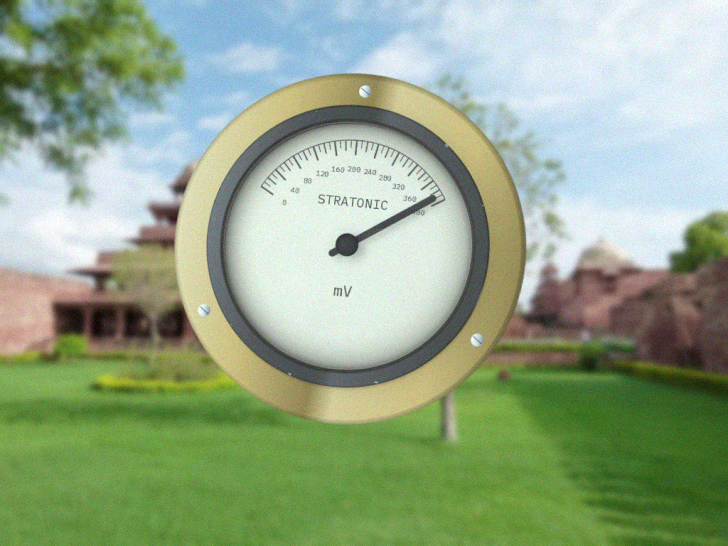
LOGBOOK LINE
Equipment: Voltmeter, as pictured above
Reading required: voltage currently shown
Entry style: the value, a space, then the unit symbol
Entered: 390 mV
